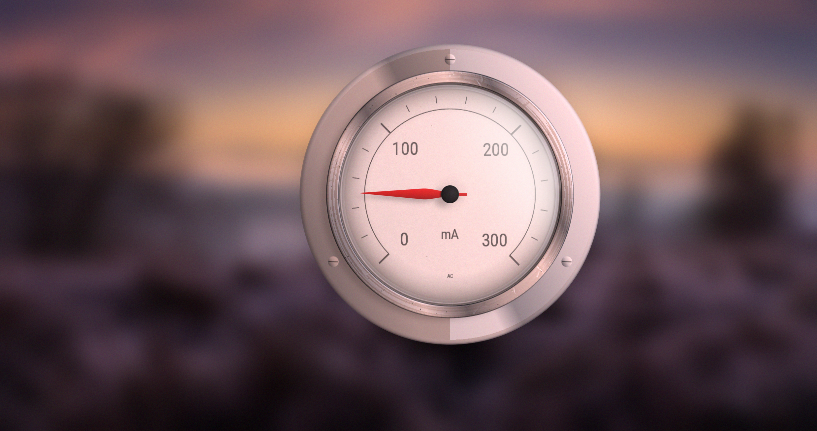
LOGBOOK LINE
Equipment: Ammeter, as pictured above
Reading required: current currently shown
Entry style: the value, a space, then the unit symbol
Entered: 50 mA
